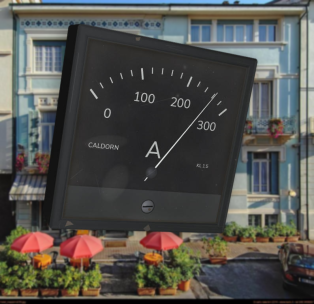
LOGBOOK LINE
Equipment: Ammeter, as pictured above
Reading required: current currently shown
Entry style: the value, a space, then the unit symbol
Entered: 260 A
